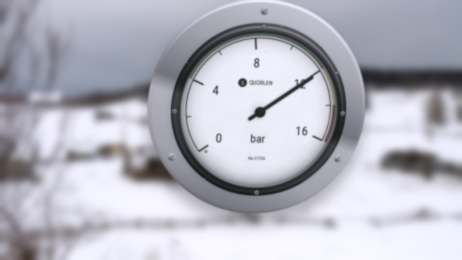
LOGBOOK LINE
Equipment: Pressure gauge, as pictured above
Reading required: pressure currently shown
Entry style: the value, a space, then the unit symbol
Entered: 12 bar
